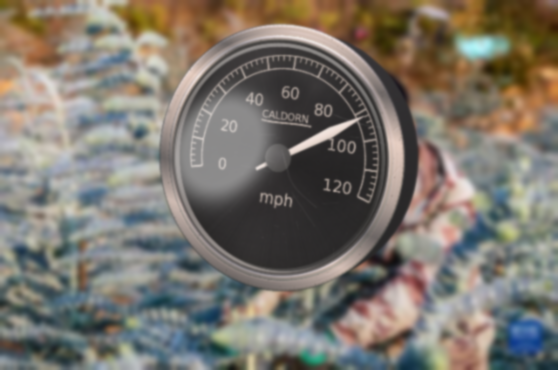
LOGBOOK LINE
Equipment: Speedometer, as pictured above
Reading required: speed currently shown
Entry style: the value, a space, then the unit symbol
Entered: 92 mph
